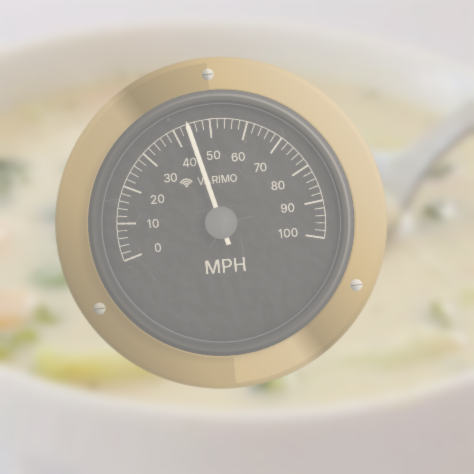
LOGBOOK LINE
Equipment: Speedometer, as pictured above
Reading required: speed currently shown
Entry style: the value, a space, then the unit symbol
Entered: 44 mph
